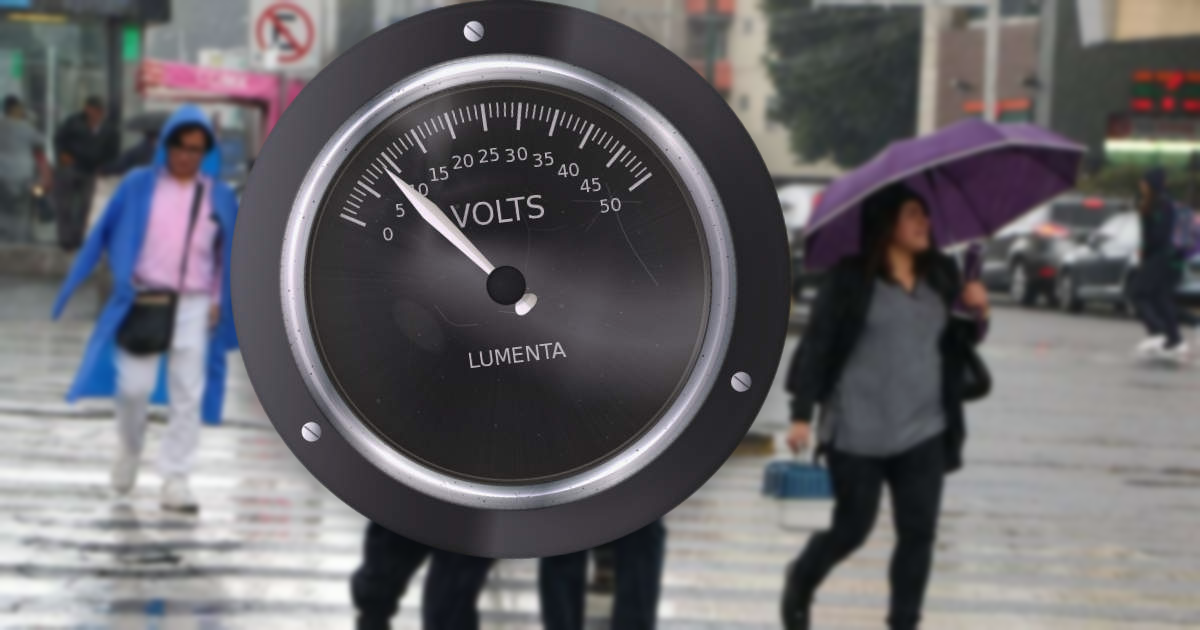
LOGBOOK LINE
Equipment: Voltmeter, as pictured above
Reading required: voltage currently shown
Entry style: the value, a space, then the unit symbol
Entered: 9 V
